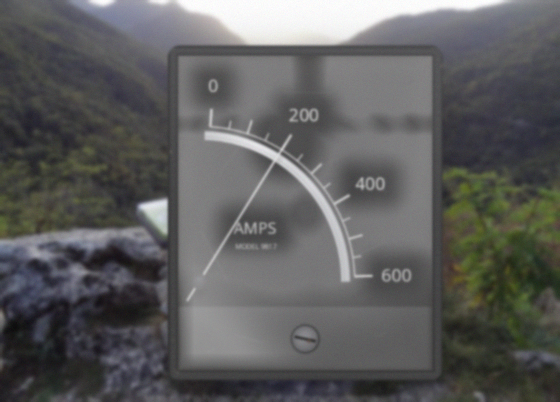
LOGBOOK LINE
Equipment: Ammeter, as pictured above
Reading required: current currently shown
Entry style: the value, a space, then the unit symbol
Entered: 200 A
